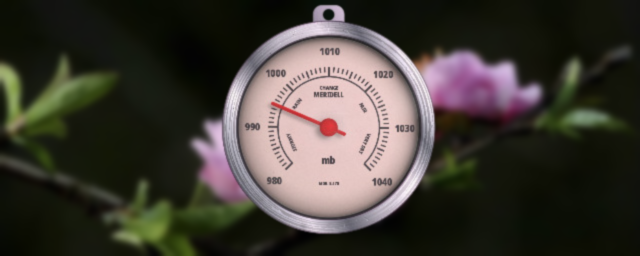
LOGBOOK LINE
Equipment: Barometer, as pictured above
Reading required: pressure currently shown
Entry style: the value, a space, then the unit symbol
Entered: 995 mbar
